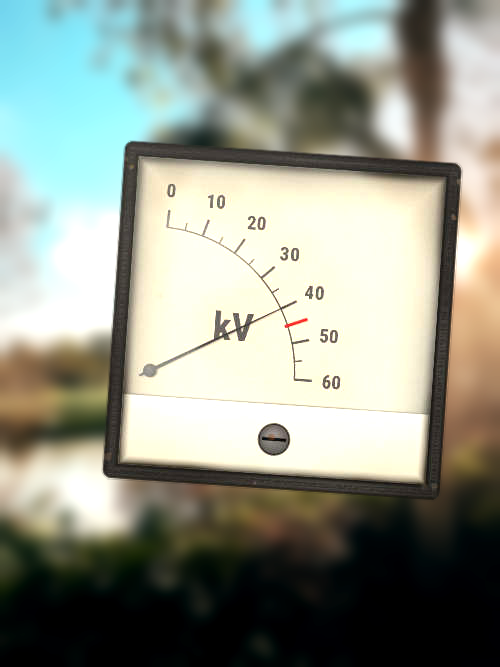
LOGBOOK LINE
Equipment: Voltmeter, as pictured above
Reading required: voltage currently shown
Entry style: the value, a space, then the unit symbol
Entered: 40 kV
